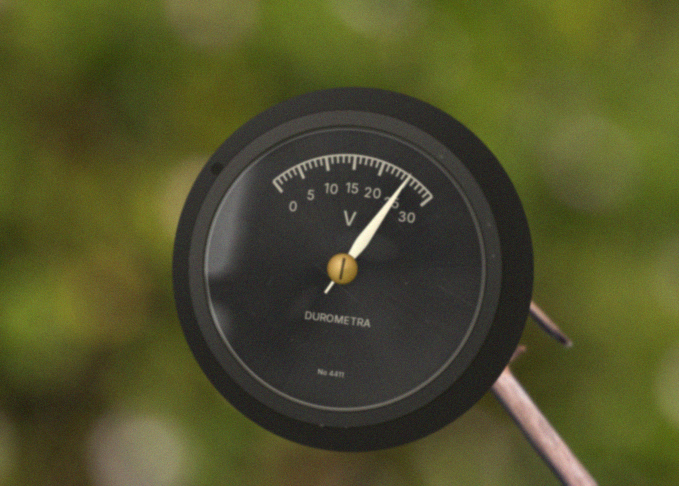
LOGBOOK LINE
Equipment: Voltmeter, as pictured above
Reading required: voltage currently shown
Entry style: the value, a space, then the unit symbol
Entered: 25 V
